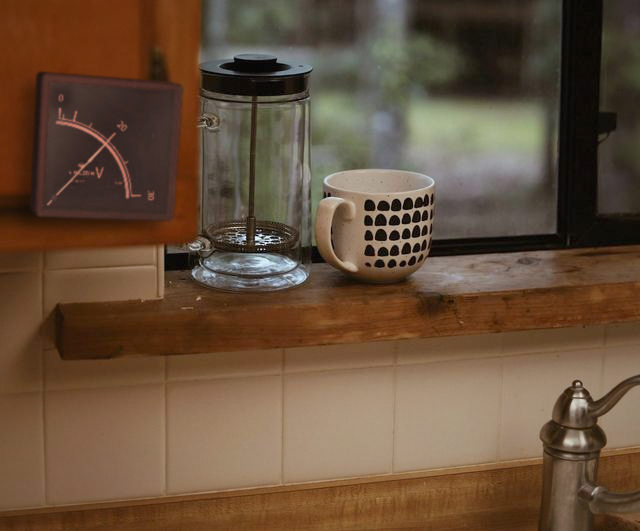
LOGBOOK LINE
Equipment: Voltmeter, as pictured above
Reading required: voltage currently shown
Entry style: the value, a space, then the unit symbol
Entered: 20 V
